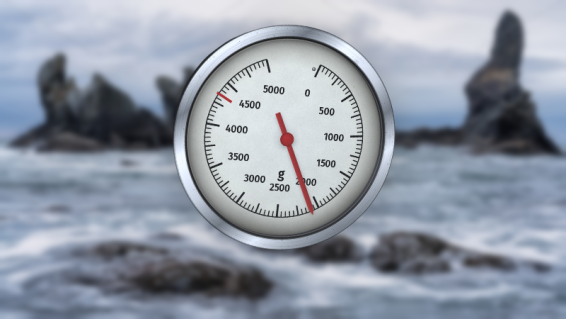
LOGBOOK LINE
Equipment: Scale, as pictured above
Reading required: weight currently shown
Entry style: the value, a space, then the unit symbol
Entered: 2100 g
